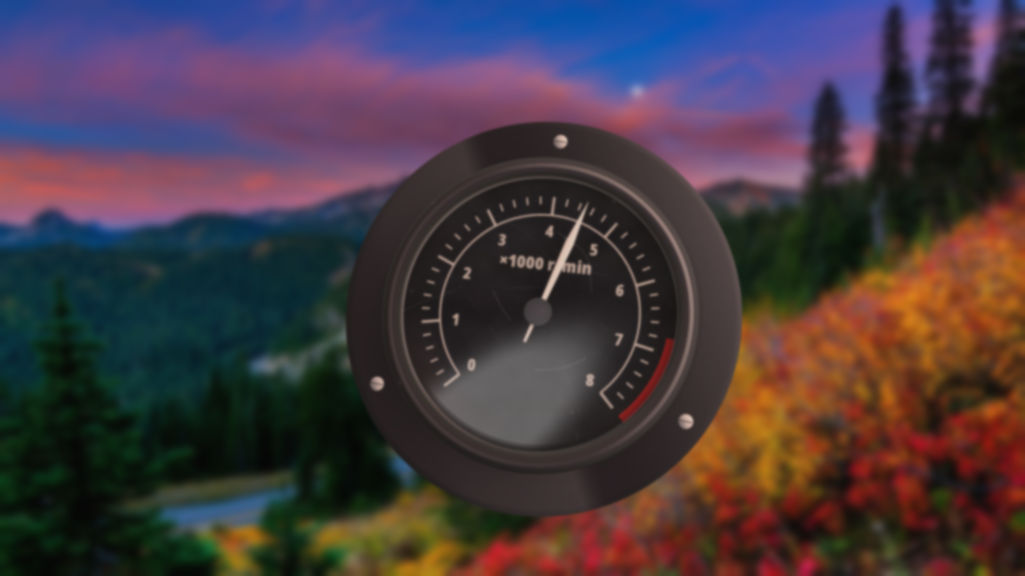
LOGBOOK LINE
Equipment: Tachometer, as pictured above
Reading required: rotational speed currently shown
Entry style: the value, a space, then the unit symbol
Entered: 4500 rpm
